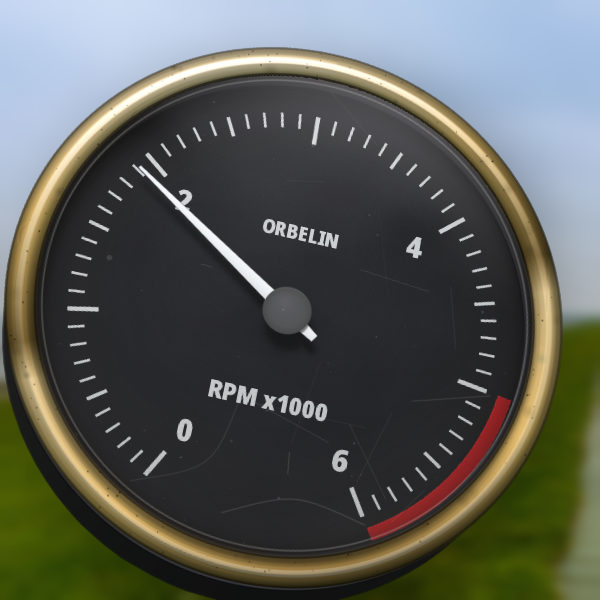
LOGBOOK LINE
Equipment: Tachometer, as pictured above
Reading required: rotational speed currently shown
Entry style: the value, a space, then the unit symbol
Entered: 1900 rpm
